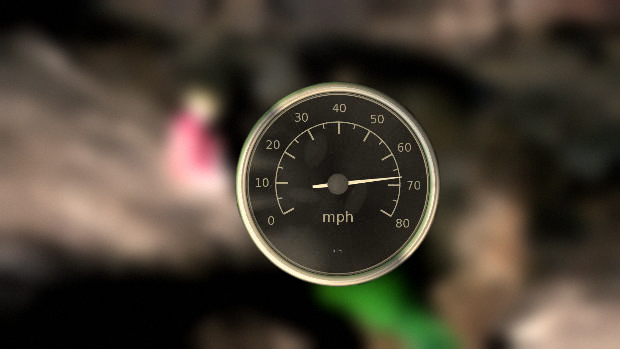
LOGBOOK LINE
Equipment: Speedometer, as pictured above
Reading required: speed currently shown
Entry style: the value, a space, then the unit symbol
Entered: 67.5 mph
